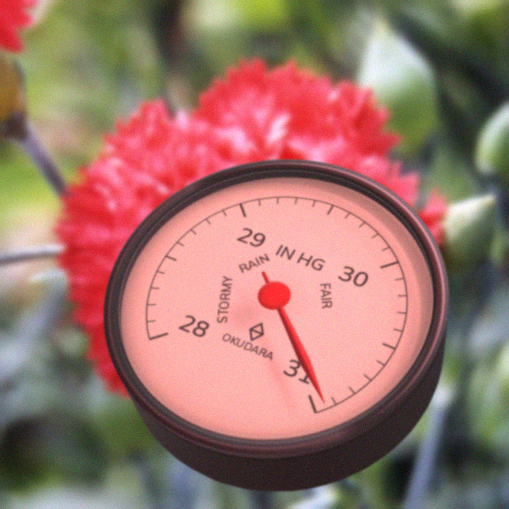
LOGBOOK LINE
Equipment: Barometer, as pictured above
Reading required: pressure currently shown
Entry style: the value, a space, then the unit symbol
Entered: 30.95 inHg
